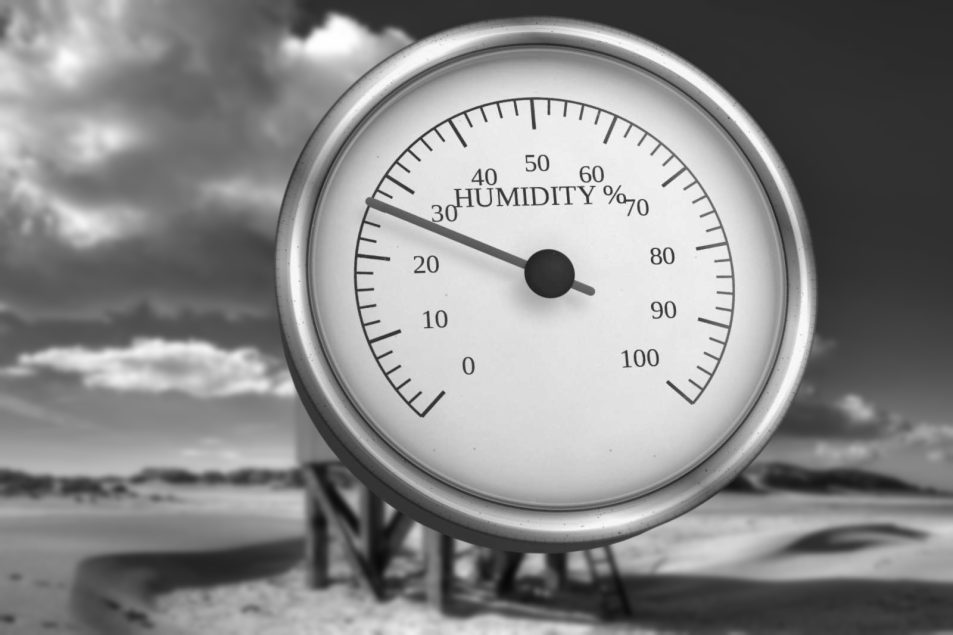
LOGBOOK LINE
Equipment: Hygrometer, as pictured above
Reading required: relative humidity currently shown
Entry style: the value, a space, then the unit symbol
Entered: 26 %
